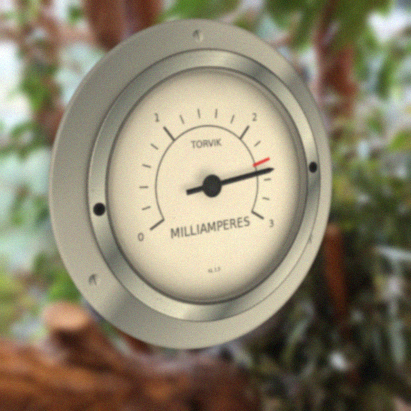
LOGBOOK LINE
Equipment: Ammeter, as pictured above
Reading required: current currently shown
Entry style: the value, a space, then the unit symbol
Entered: 2.5 mA
